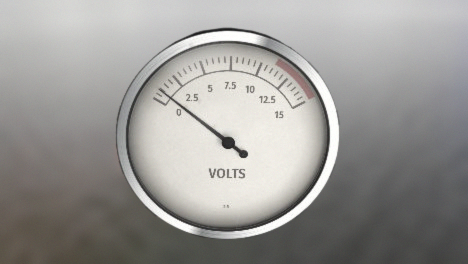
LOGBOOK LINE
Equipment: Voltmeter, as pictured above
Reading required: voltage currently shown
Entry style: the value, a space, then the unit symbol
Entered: 1 V
